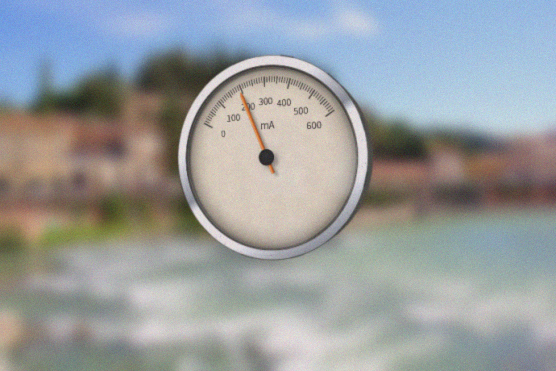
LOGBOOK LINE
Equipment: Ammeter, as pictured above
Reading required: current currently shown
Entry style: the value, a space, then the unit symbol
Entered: 200 mA
